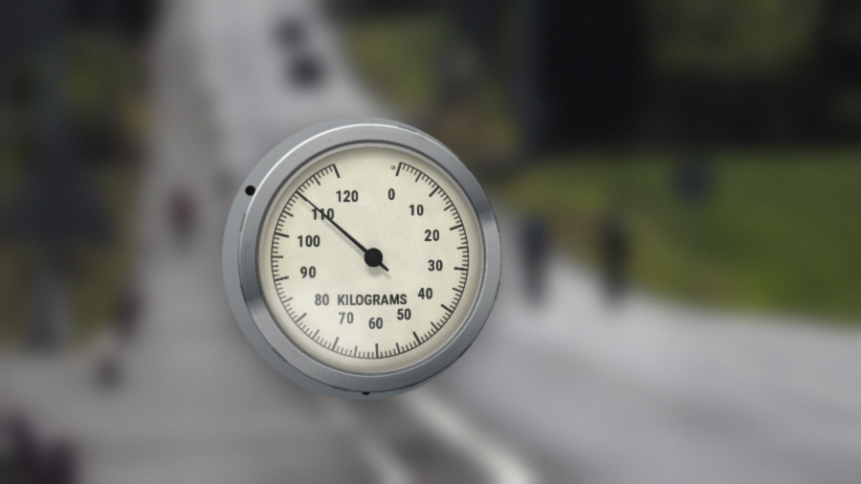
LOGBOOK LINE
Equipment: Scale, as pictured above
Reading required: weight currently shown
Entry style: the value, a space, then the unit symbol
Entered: 110 kg
